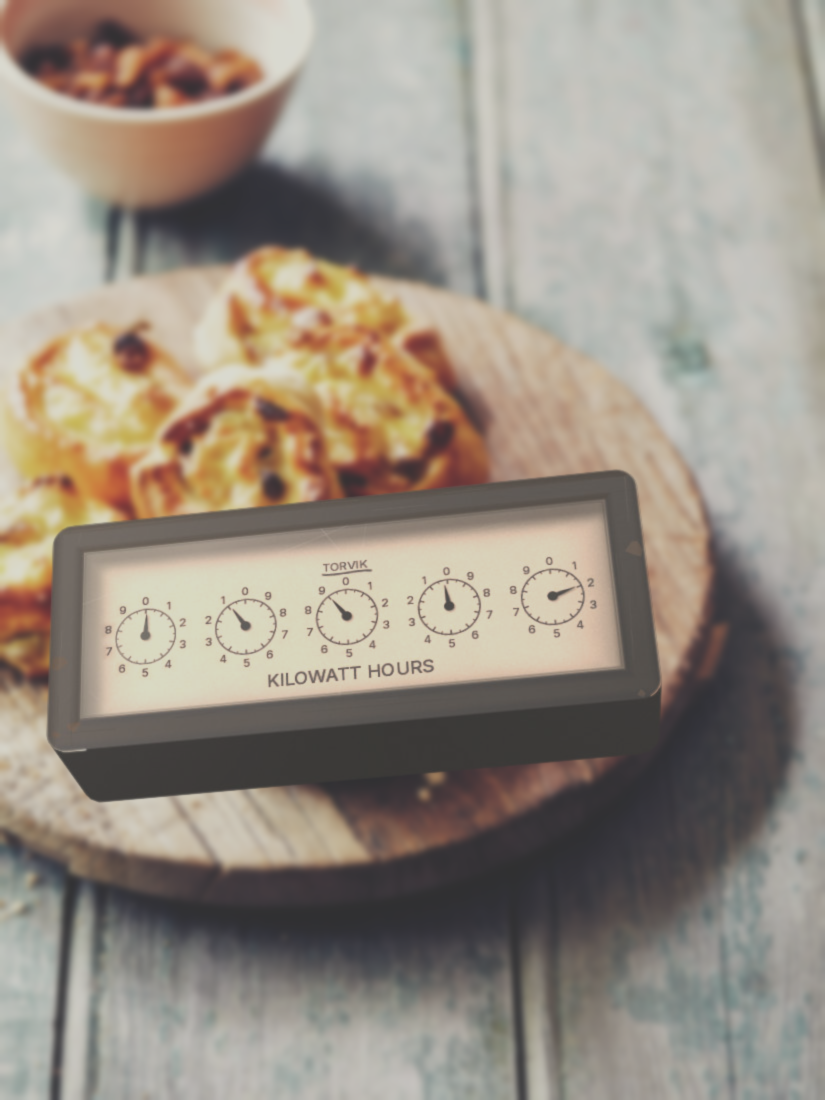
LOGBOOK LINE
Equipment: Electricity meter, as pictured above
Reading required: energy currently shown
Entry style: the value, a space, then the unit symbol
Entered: 902 kWh
